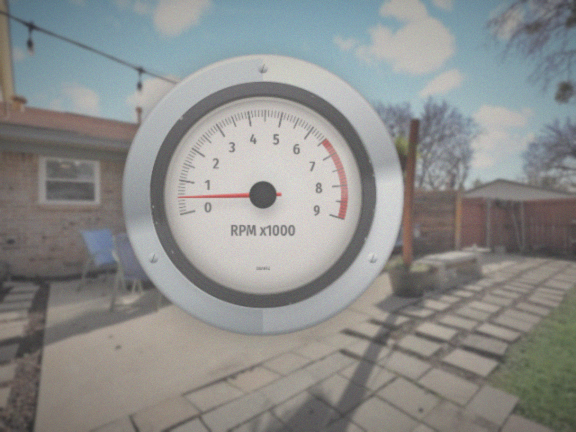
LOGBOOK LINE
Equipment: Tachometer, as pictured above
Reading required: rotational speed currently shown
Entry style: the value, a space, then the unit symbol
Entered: 500 rpm
